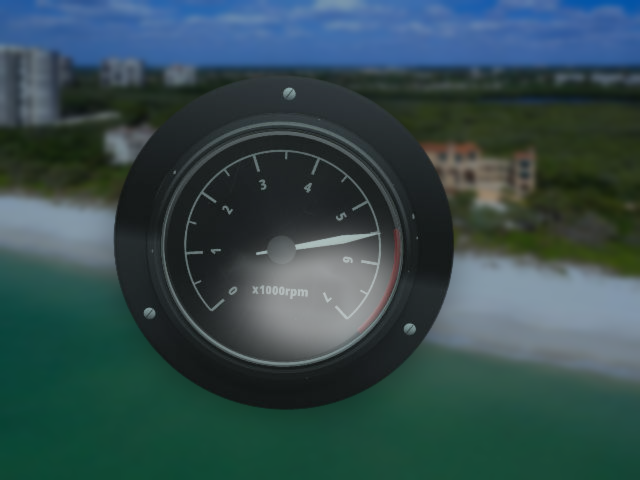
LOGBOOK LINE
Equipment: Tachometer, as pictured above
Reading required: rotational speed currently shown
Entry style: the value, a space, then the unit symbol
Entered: 5500 rpm
